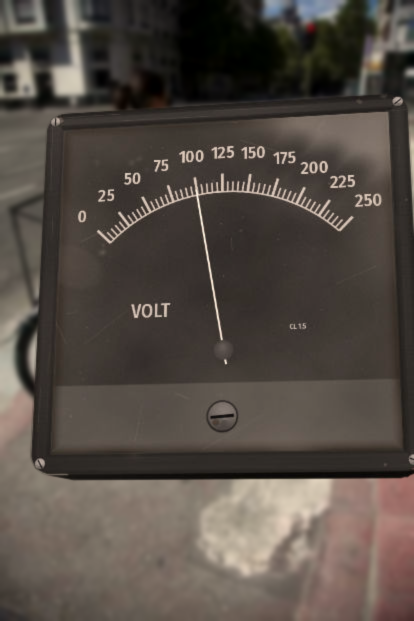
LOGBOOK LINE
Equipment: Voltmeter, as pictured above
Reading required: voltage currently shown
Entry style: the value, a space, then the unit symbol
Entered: 100 V
